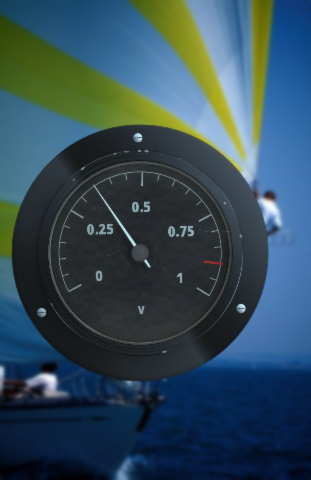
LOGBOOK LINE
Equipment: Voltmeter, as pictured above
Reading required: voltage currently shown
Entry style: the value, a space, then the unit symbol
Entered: 0.35 V
